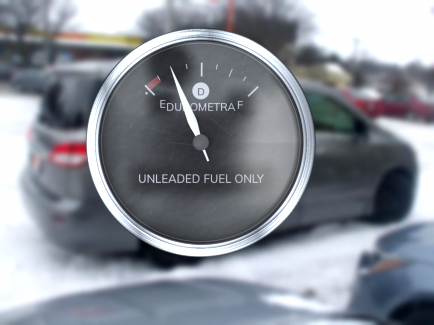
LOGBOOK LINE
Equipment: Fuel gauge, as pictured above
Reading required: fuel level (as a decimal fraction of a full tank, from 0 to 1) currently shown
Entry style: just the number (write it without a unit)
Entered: 0.25
